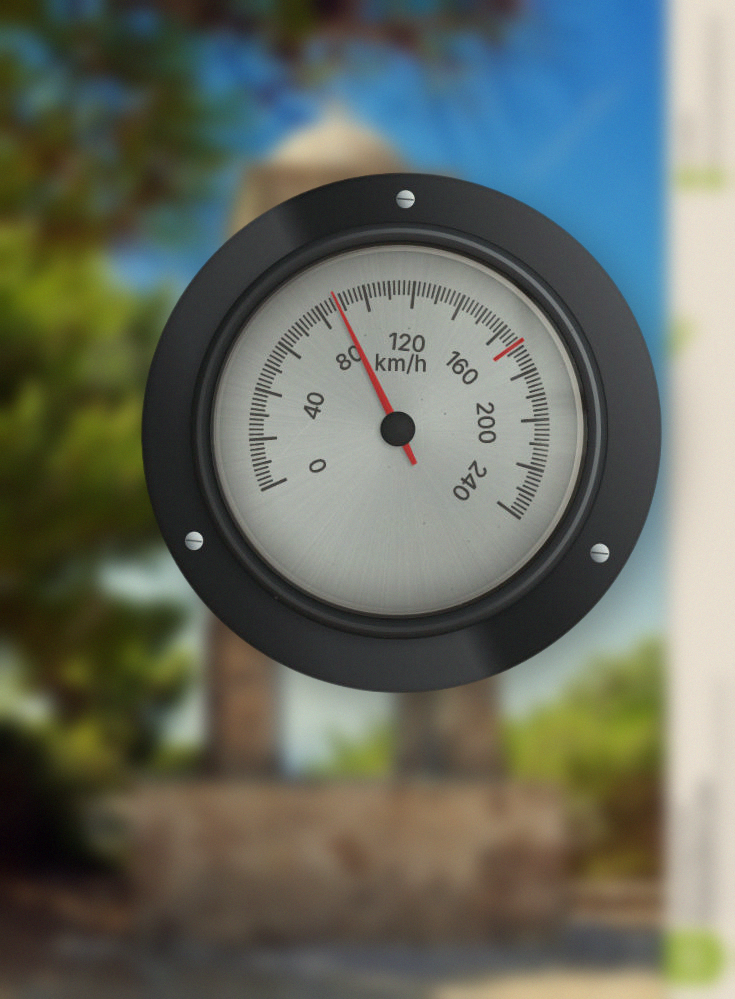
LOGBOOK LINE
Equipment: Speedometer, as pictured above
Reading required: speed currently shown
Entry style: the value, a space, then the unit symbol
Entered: 88 km/h
